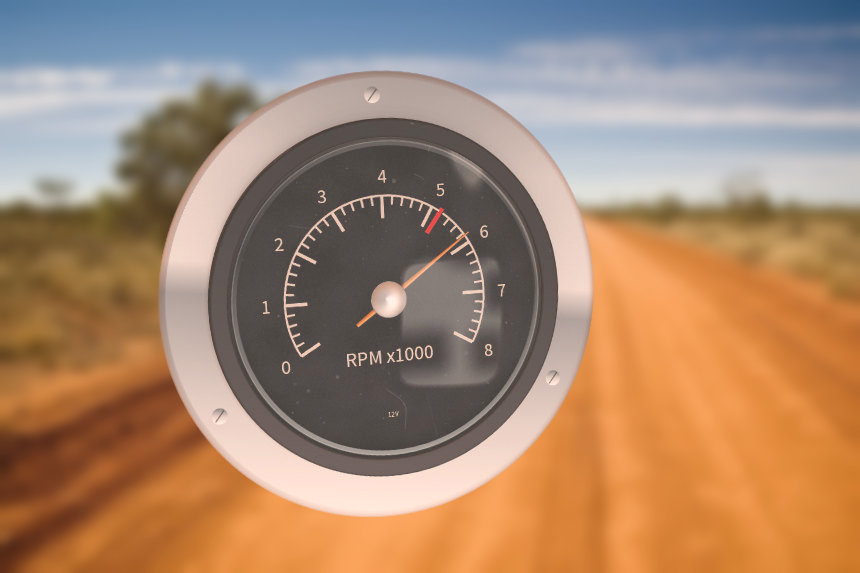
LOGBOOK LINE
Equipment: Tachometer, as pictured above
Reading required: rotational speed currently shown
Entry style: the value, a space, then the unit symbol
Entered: 5800 rpm
